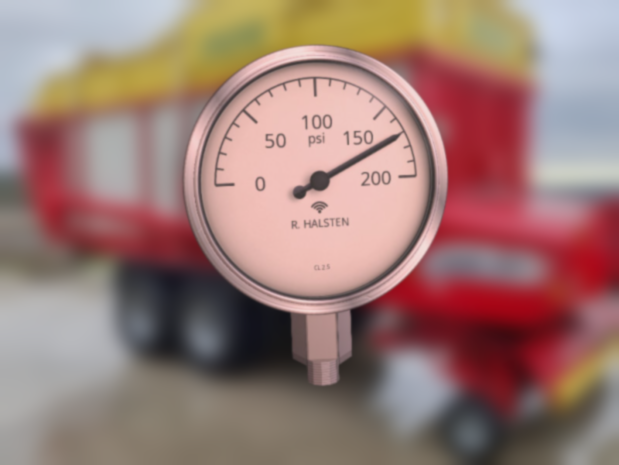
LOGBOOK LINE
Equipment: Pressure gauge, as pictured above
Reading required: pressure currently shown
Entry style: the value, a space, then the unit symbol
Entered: 170 psi
